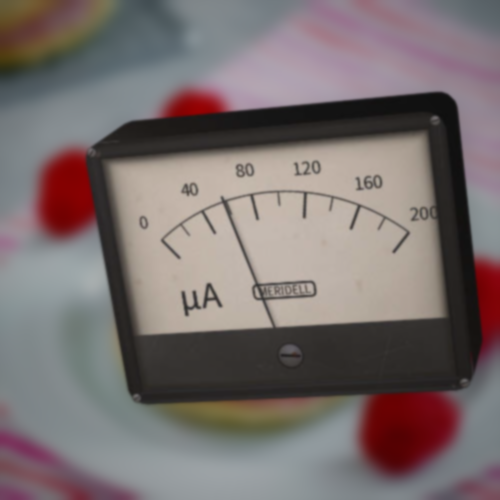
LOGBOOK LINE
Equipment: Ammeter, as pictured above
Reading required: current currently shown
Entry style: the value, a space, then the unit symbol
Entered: 60 µA
